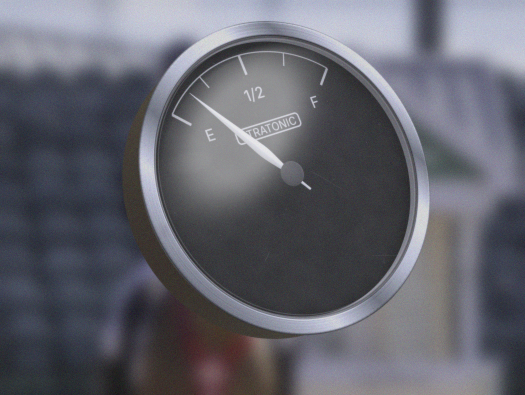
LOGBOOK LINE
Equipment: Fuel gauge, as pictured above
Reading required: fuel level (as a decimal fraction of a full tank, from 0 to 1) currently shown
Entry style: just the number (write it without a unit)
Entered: 0.125
